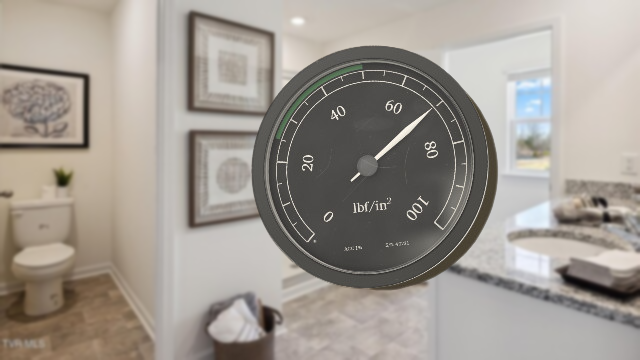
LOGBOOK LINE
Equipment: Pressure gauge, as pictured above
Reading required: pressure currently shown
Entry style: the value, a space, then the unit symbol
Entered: 70 psi
